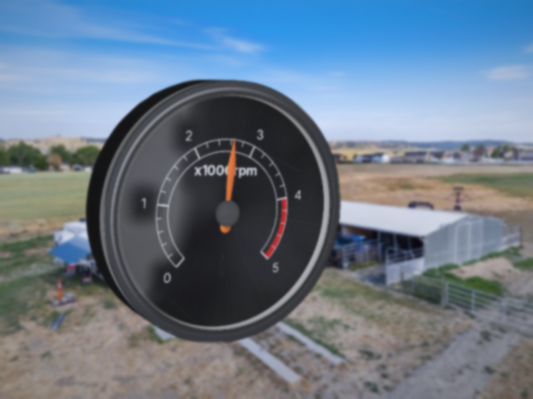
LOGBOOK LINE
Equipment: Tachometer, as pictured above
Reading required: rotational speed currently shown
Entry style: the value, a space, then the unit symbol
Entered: 2600 rpm
